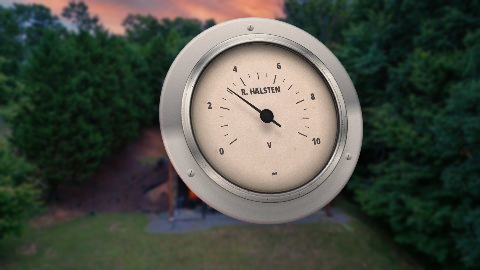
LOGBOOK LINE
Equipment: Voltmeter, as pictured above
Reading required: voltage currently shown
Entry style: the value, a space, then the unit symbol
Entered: 3 V
